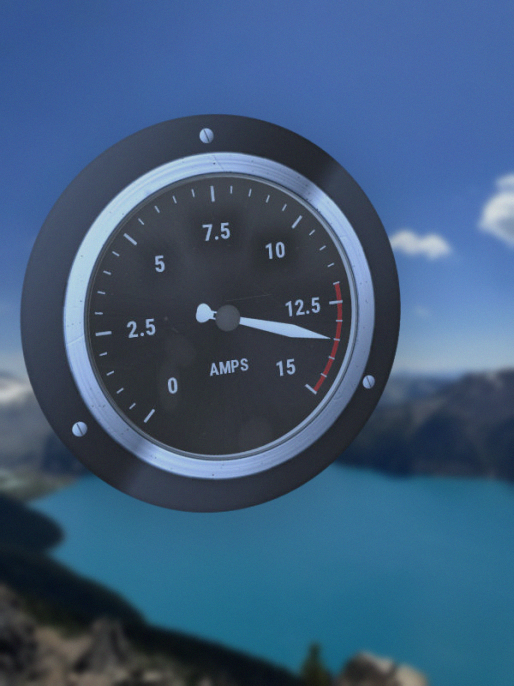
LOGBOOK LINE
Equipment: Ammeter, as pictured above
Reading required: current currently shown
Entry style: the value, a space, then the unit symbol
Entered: 13.5 A
